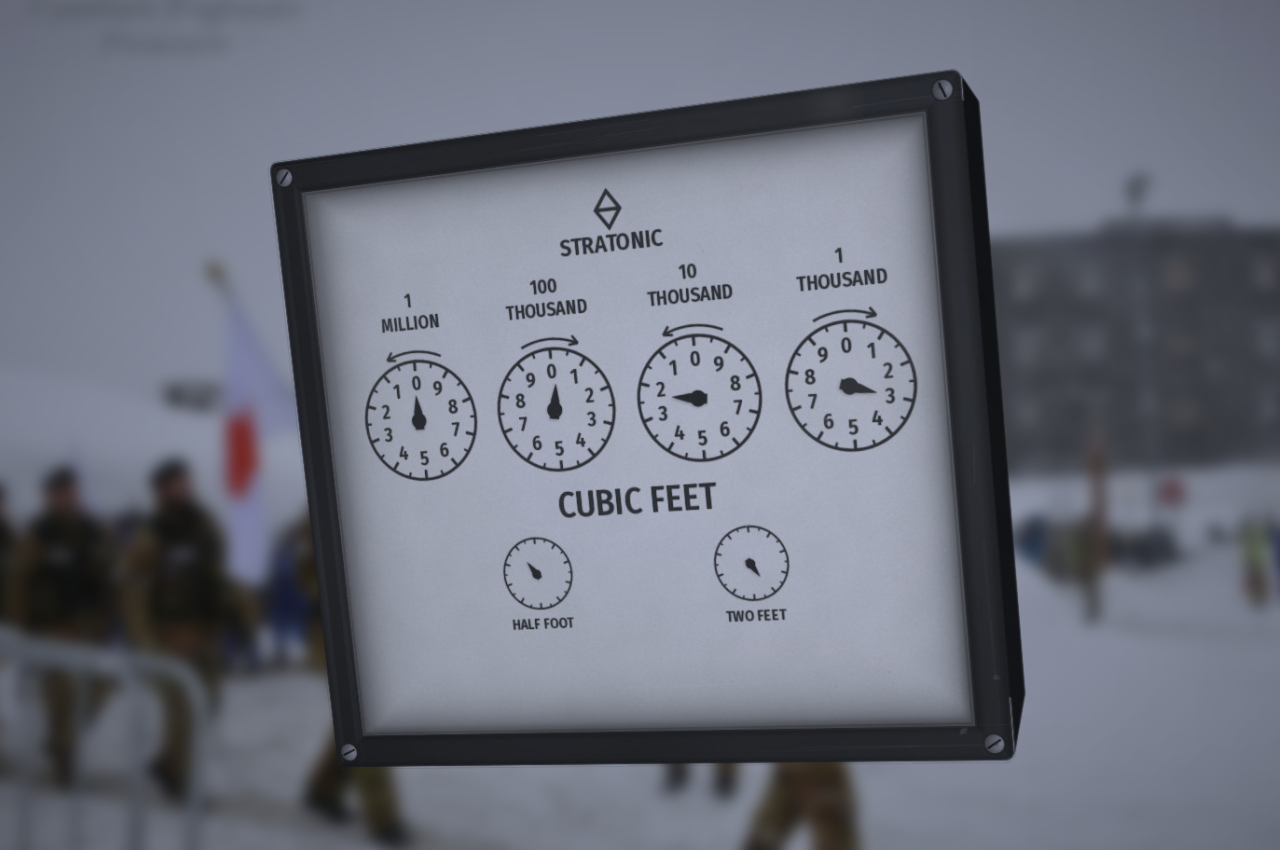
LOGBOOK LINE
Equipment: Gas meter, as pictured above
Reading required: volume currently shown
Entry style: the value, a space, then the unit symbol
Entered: 2300 ft³
